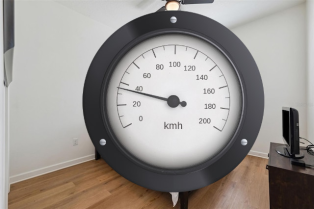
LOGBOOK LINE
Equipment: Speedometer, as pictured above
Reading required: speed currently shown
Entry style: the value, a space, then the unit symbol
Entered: 35 km/h
